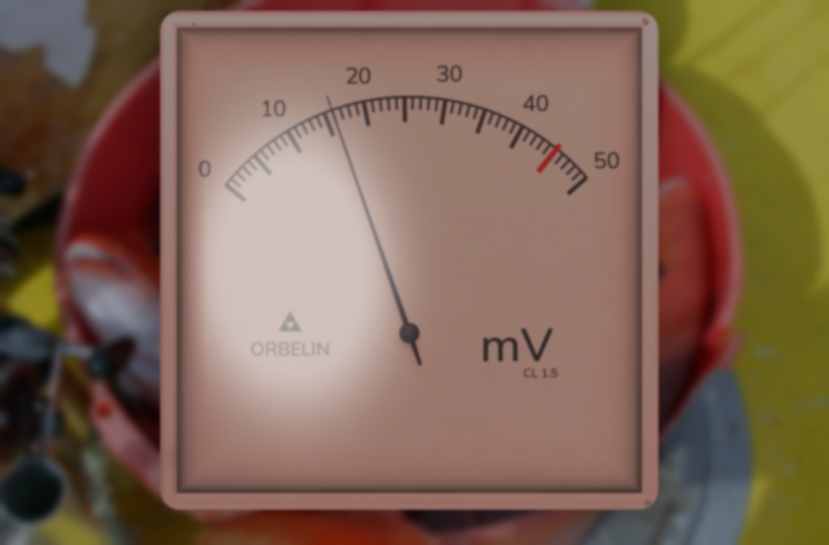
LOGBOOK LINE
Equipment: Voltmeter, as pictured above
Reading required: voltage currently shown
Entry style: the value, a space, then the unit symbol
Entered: 16 mV
